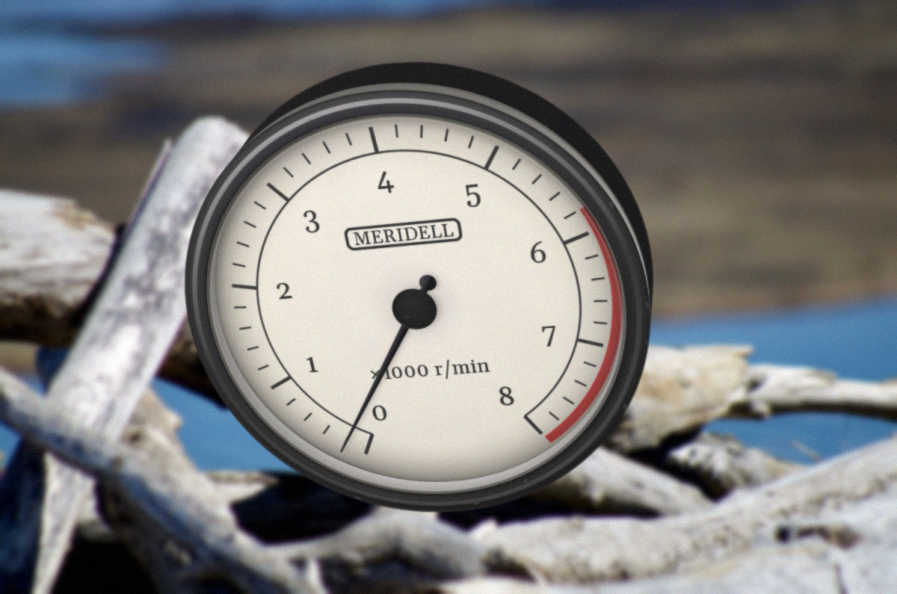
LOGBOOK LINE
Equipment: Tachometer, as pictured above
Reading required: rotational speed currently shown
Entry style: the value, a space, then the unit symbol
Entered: 200 rpm
